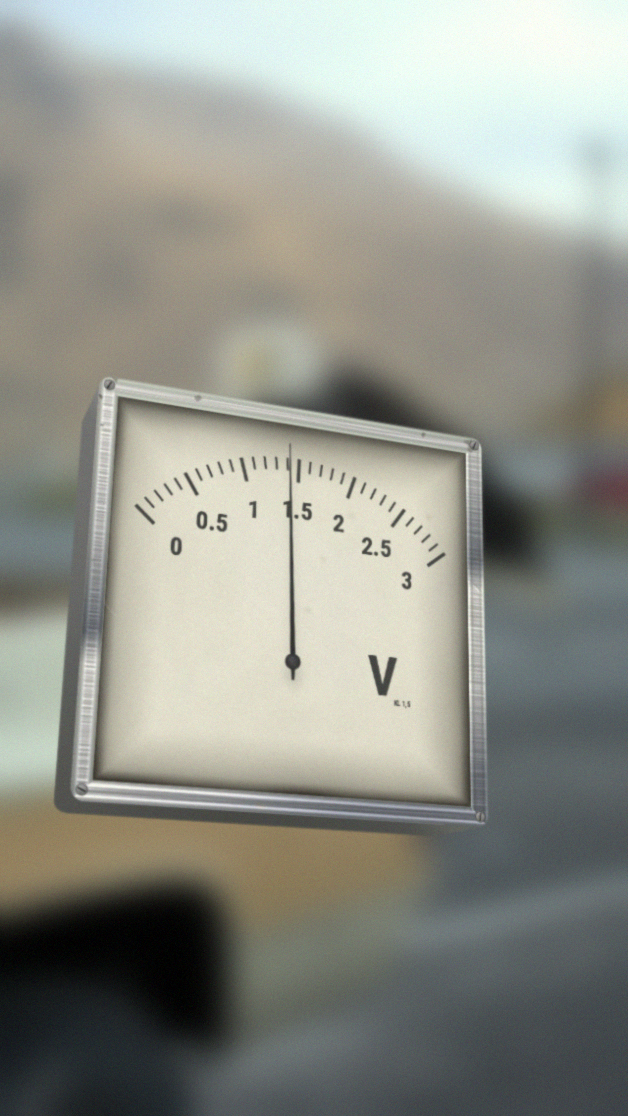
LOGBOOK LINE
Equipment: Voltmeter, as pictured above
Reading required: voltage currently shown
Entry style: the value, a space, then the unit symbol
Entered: 1.4 V
